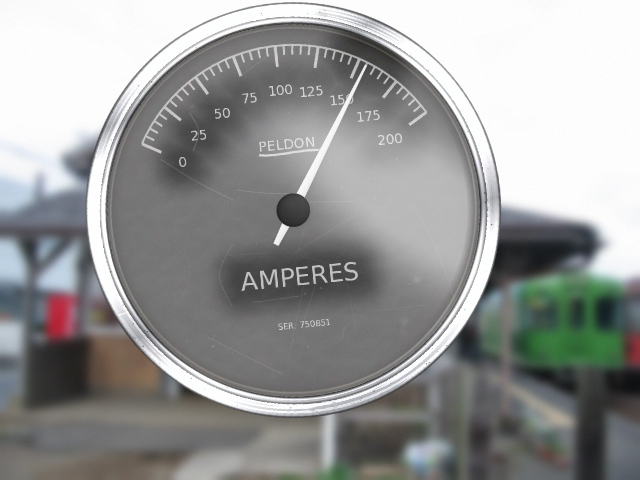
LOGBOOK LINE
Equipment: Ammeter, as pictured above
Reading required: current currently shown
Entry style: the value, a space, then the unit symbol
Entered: 155 A
